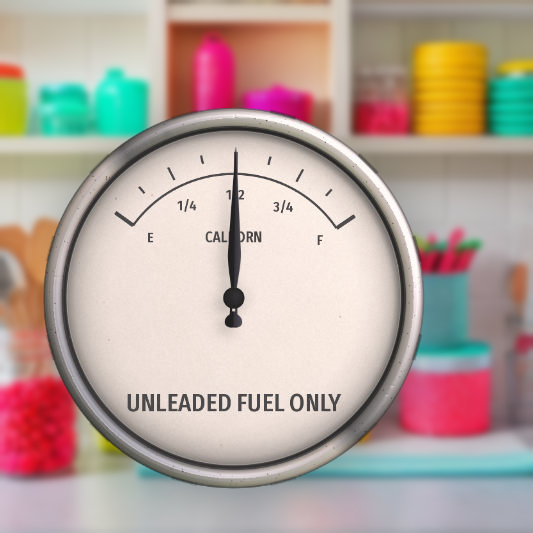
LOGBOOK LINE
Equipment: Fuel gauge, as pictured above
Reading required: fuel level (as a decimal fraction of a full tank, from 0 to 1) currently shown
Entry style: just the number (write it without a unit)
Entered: 0.5
